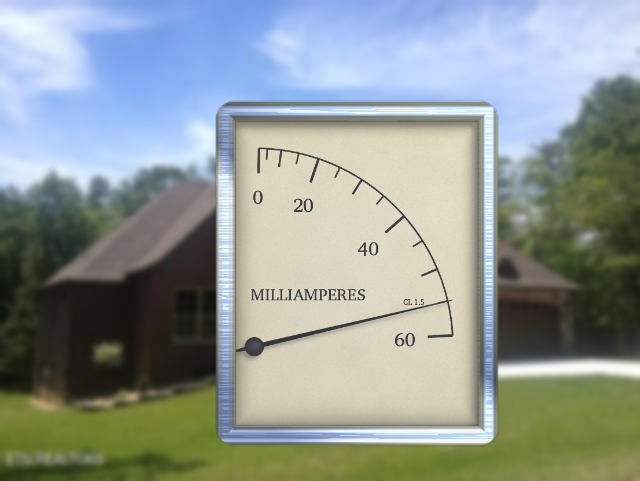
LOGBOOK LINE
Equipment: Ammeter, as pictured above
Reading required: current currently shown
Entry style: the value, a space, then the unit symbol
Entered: 55 mA
